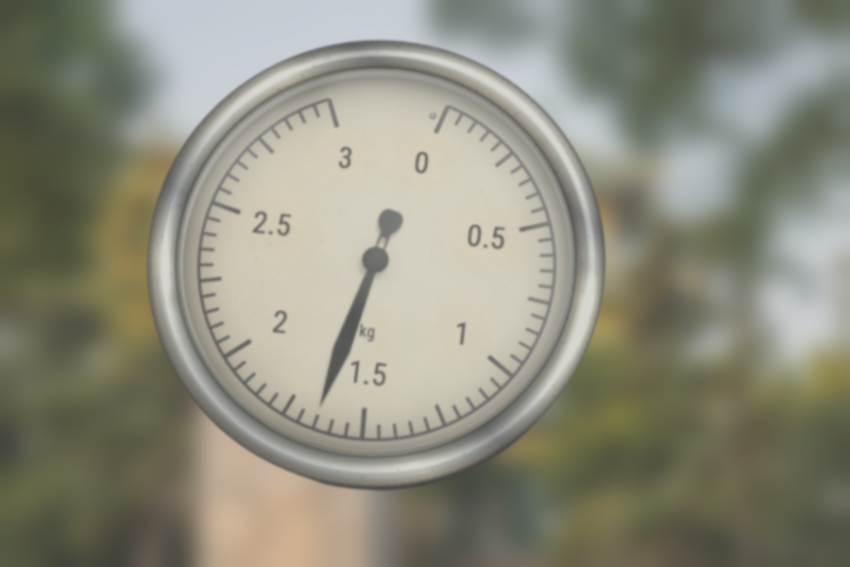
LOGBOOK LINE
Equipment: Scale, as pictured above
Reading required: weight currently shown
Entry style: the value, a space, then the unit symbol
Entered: 1.65 kg
